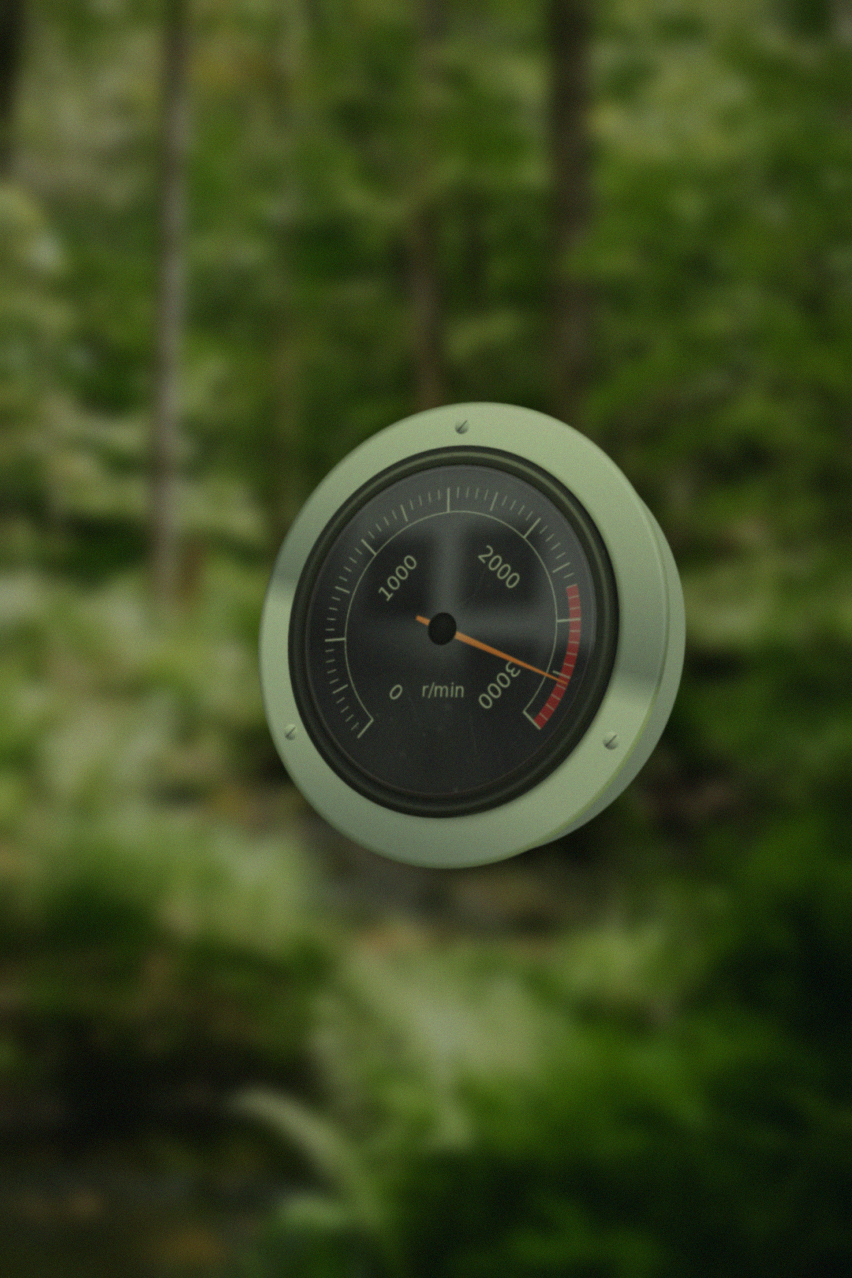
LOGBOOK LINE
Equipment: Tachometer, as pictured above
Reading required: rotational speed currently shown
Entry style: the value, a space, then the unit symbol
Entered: 2775 rpm
